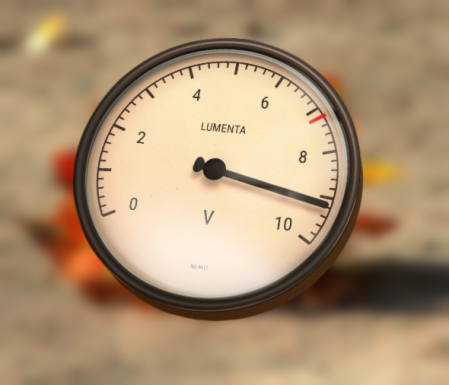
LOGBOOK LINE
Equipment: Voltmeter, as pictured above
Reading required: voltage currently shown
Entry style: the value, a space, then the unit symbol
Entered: 9.2 V
